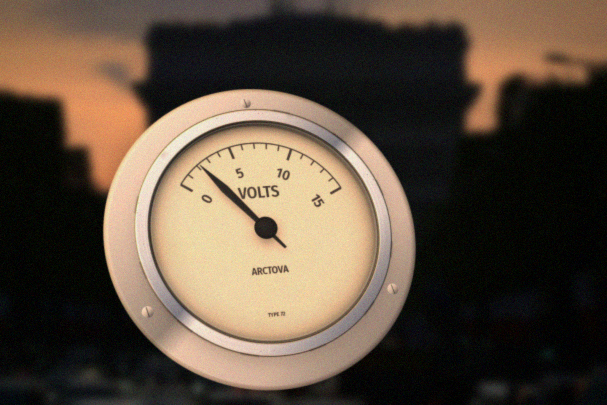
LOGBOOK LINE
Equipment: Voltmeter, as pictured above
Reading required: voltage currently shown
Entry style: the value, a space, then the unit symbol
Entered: 2 V
